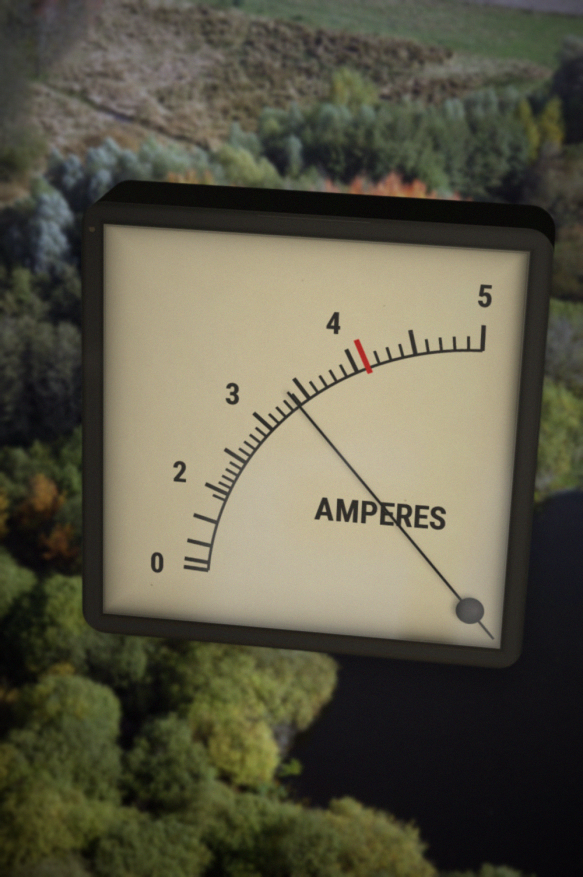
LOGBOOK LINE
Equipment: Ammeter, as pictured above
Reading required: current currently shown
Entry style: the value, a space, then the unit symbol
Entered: 3.4 A
